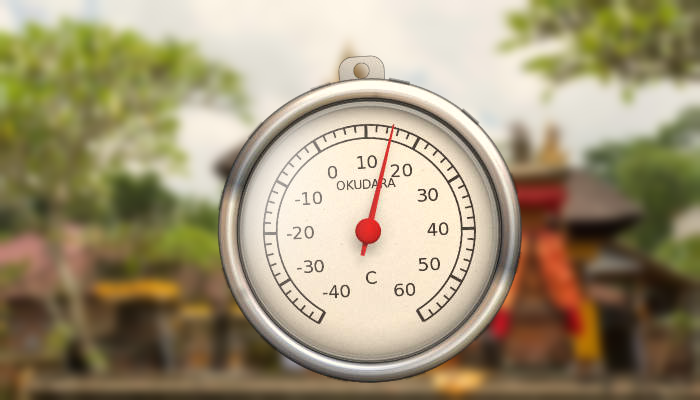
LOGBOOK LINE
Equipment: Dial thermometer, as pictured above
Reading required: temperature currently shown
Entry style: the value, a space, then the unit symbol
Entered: 15 °C
